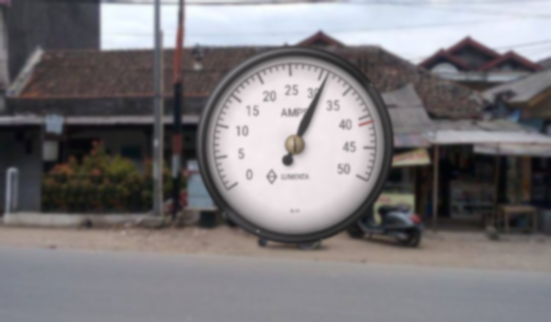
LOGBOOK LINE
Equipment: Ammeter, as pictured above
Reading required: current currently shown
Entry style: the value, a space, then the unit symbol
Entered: 31 A
